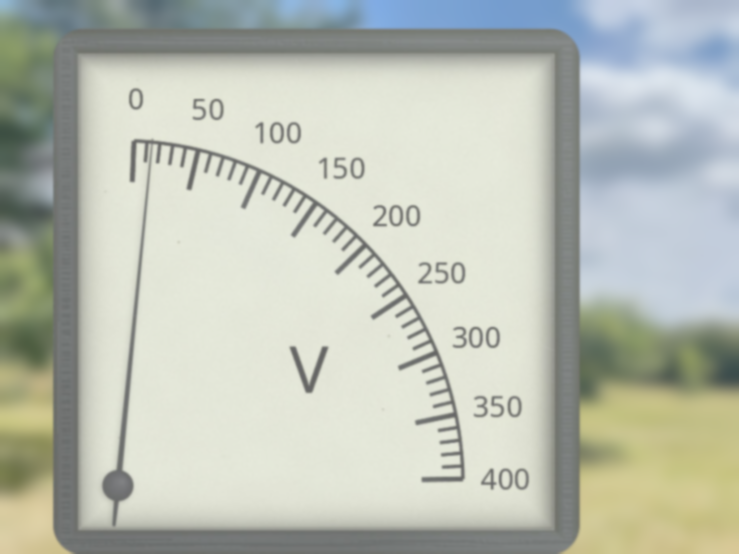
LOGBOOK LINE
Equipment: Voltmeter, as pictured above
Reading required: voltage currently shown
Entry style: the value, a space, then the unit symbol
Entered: 15 V
